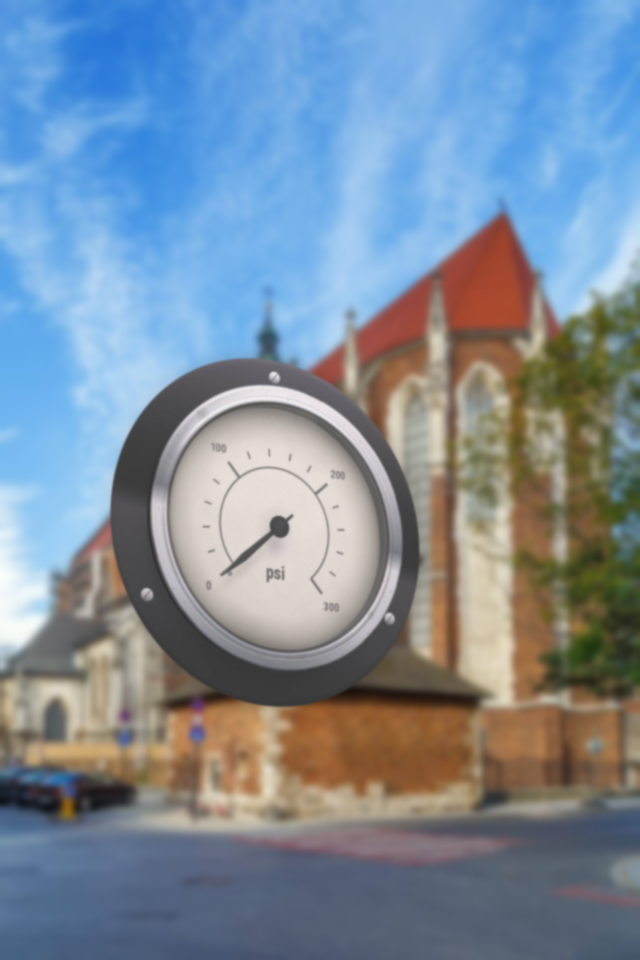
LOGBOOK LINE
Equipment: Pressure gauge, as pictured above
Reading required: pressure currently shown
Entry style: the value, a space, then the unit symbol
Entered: 0 psi
